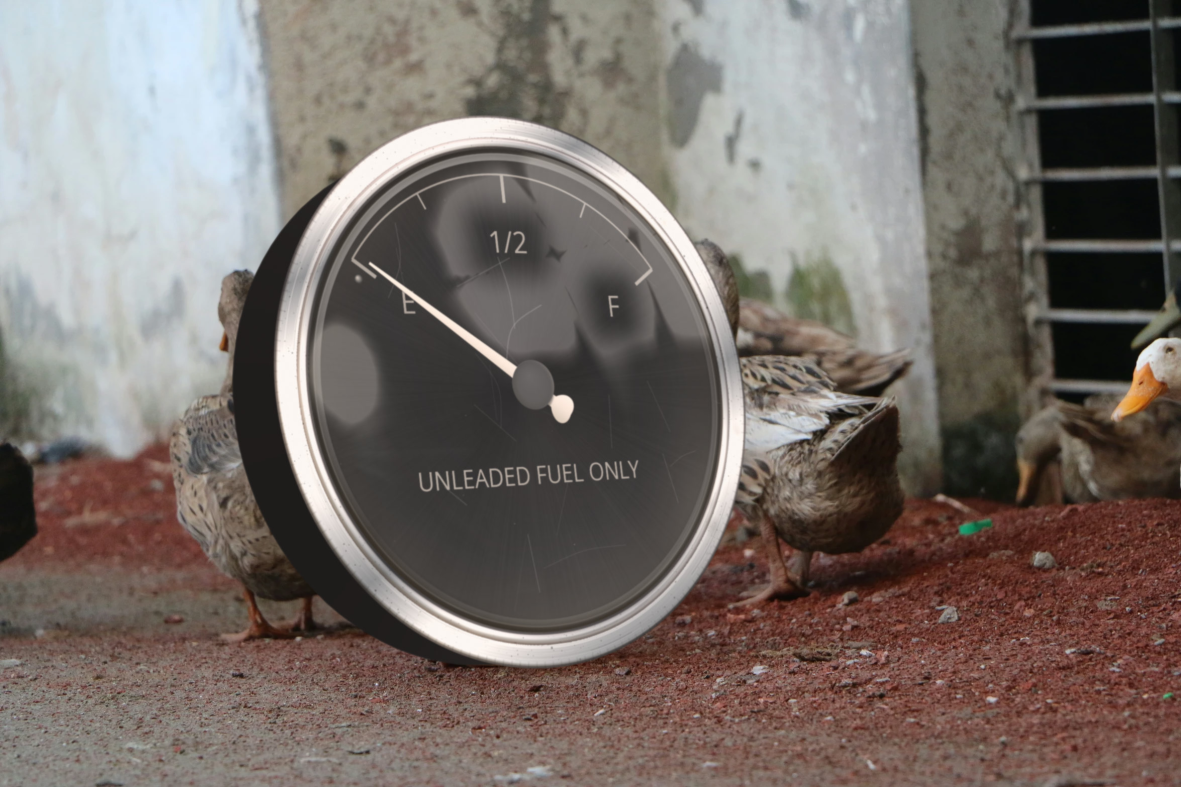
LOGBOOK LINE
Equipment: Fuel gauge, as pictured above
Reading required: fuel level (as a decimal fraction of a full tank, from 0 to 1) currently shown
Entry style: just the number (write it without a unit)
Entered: 0
